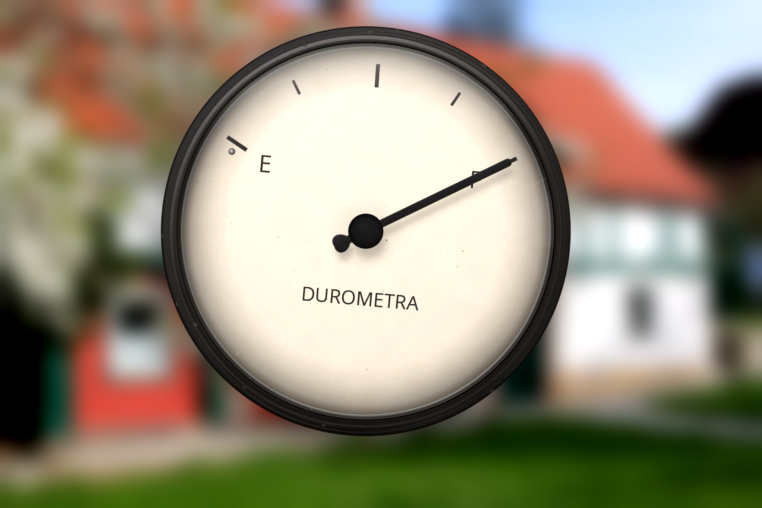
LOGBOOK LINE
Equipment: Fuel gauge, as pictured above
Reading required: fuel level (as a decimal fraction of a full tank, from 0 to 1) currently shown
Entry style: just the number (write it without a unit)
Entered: 1
